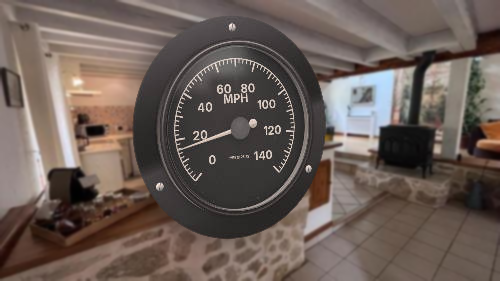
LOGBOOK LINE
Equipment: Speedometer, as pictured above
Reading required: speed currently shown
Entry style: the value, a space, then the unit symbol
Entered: 16 mph
